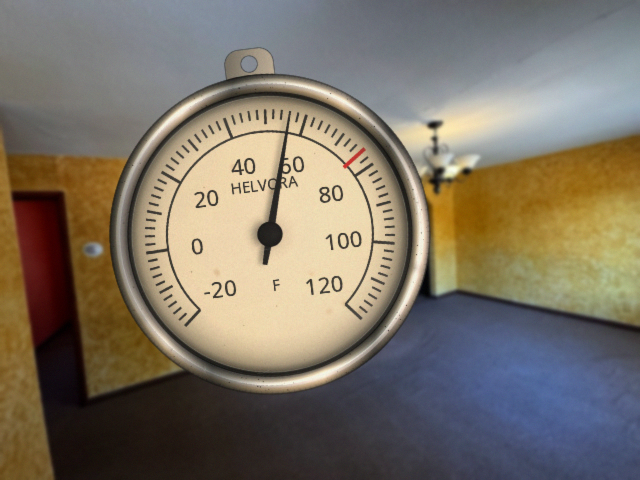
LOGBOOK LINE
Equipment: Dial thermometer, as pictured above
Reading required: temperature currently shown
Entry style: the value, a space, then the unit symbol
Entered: 56 °F
